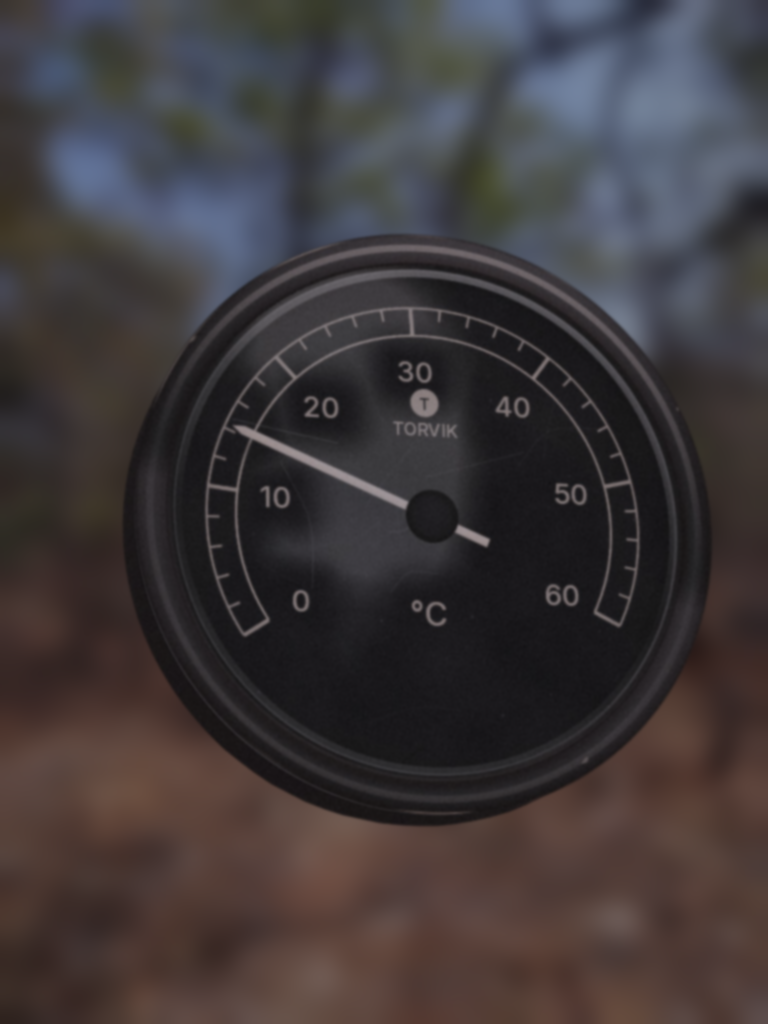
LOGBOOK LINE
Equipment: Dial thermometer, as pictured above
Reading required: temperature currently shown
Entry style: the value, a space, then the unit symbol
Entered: 14 °C
